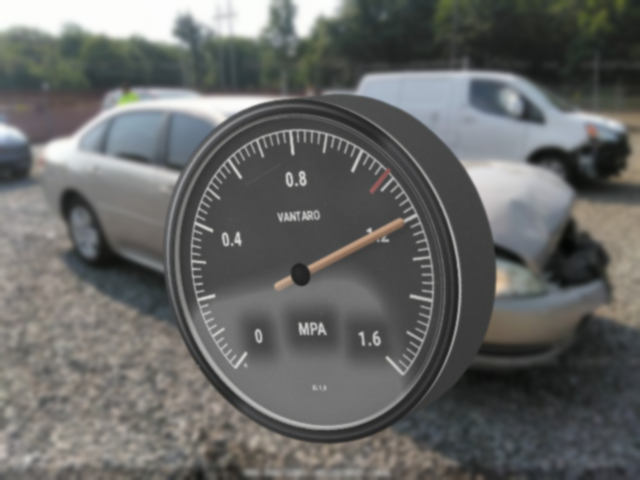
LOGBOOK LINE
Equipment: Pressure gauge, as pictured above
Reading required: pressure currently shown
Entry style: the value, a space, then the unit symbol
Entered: 1.2 MPa
